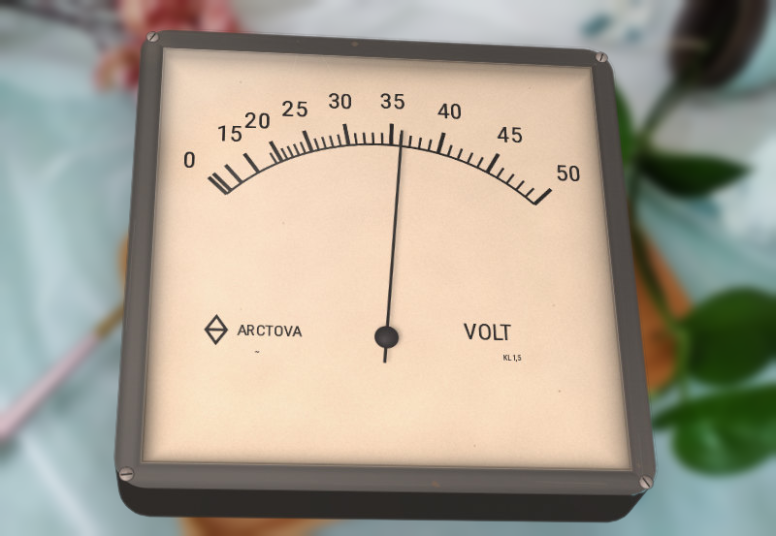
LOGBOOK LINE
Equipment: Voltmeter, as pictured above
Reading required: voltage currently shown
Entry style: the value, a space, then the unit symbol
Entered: 36 V
